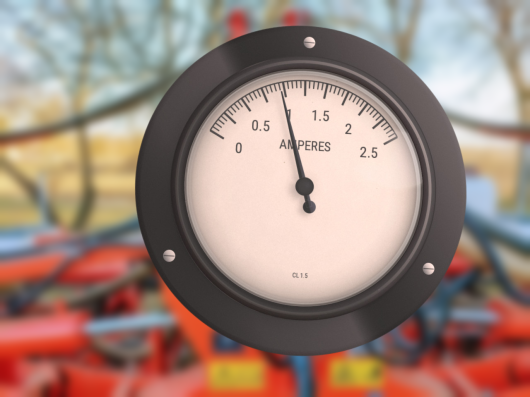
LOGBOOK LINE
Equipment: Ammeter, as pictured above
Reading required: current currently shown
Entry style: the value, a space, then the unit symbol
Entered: 0.95 A
